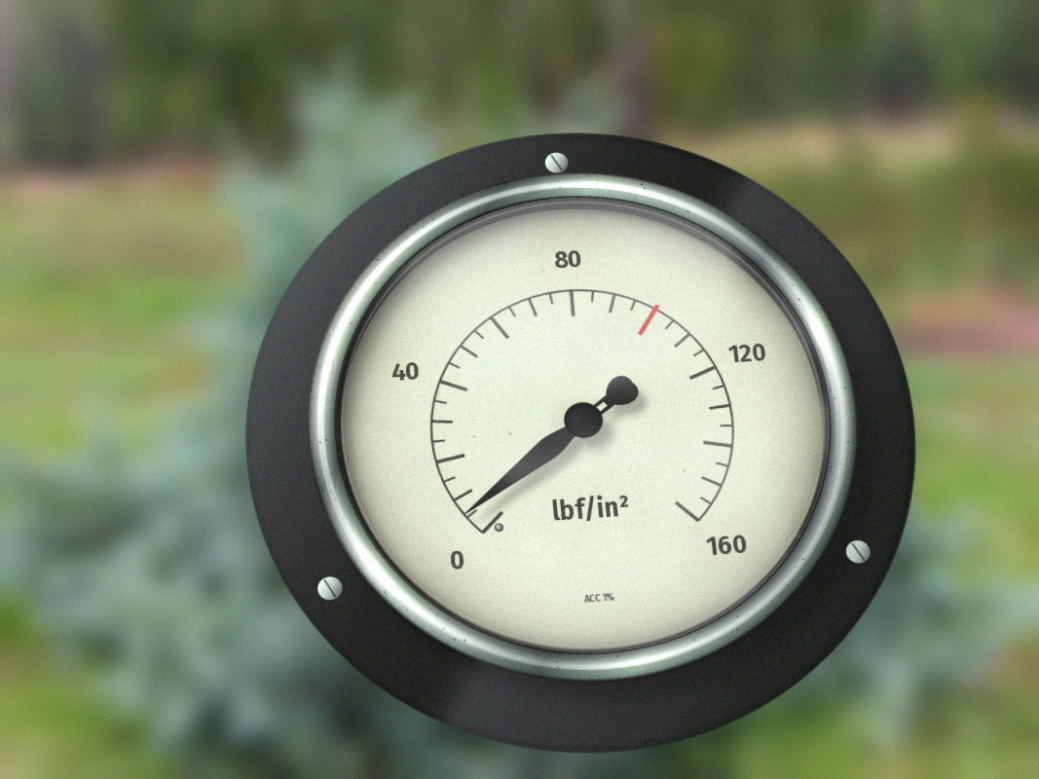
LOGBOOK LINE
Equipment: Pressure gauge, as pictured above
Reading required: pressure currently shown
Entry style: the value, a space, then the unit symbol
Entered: 5 psi
